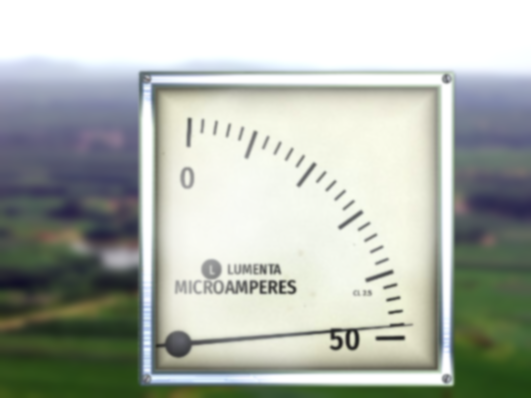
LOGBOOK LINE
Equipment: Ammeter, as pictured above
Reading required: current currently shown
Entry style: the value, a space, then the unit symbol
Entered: 48 µA
